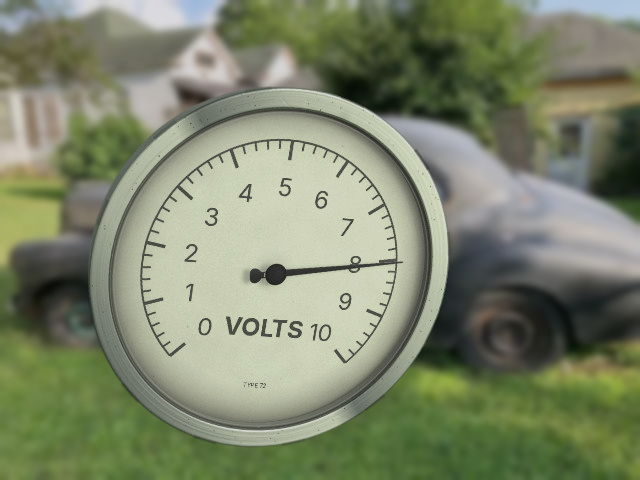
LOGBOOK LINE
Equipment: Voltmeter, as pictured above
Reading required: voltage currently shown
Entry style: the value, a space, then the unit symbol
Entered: 8 V
